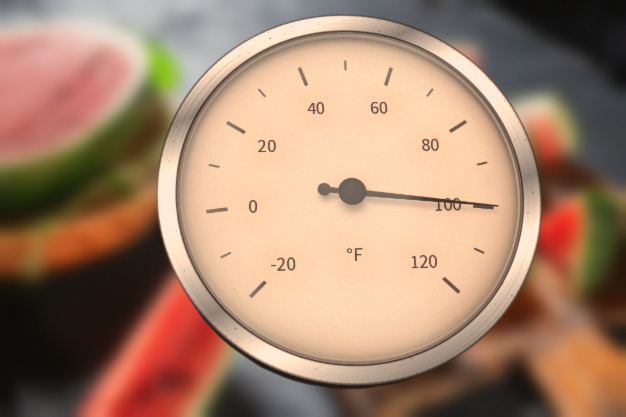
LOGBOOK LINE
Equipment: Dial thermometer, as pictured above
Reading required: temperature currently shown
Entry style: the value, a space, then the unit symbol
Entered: 100 °F
